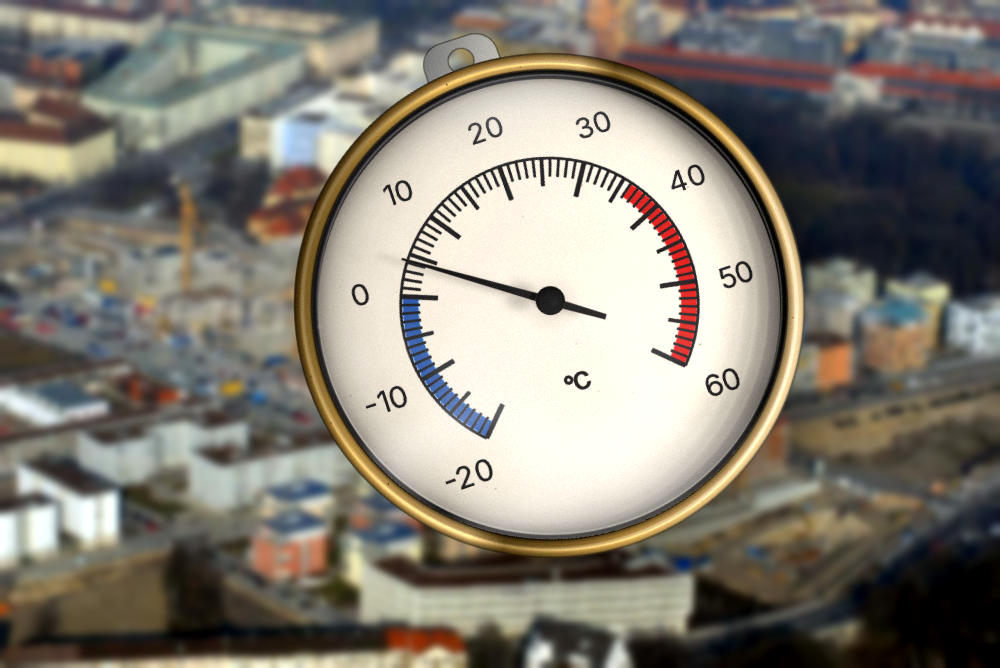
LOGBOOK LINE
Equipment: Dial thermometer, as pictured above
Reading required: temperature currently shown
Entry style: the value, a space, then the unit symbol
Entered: 4 °C
